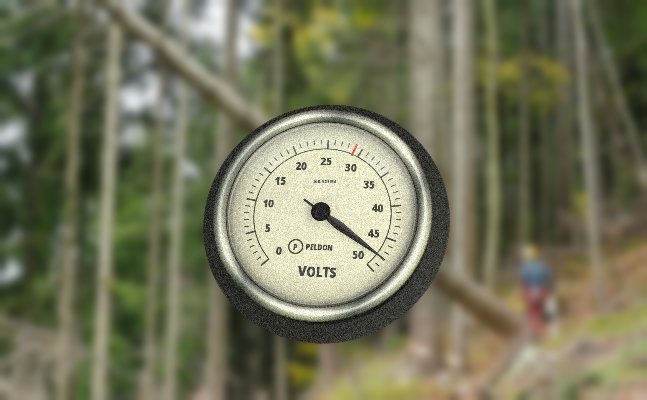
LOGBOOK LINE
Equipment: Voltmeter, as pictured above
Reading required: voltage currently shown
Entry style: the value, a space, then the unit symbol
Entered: 48 V
